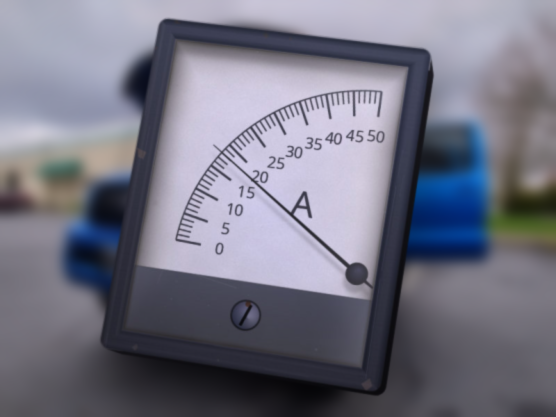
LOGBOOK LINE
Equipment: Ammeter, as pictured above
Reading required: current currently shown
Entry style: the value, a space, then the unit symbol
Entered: 18 A
